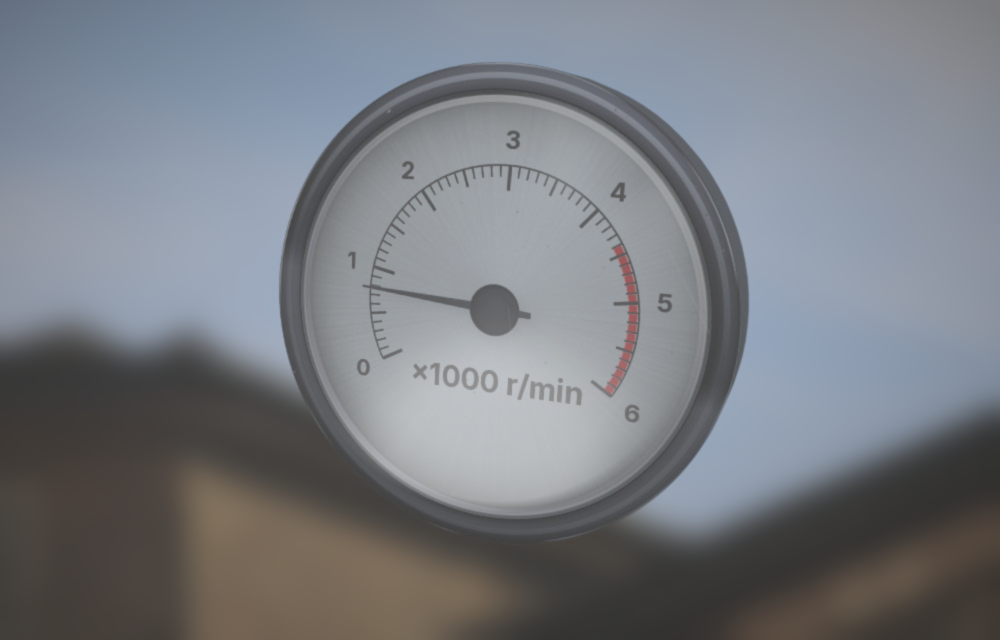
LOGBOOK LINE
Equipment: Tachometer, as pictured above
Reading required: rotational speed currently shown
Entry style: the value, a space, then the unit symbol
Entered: 800 rpm
